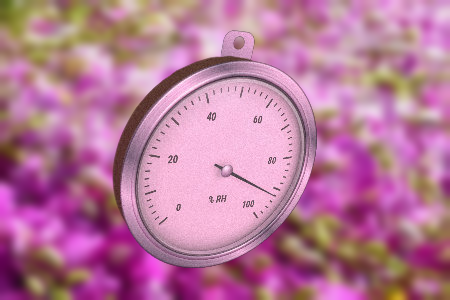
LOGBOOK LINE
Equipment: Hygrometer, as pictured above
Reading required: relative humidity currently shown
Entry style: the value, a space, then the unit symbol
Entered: 92 %
